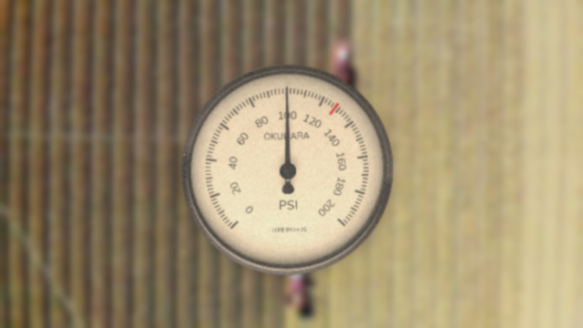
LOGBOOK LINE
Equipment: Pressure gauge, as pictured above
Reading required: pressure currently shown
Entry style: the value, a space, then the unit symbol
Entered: 100 psi
